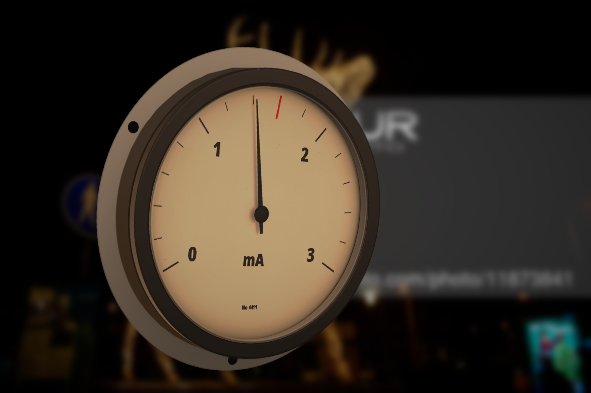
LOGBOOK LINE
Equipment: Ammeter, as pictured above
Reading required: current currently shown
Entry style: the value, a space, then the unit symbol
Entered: 1.4 mA
